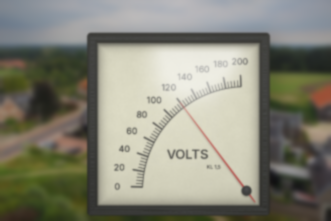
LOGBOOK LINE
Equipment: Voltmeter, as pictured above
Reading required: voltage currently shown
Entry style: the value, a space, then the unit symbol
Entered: 120 V
